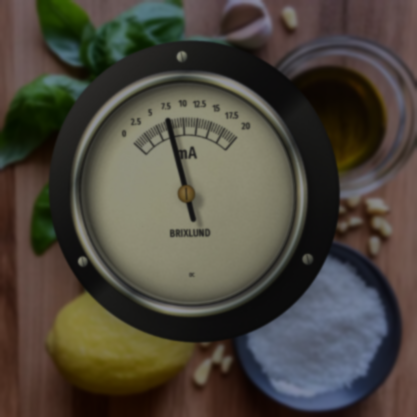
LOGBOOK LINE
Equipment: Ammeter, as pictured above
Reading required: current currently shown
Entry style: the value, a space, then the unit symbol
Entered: 7.5 mA
